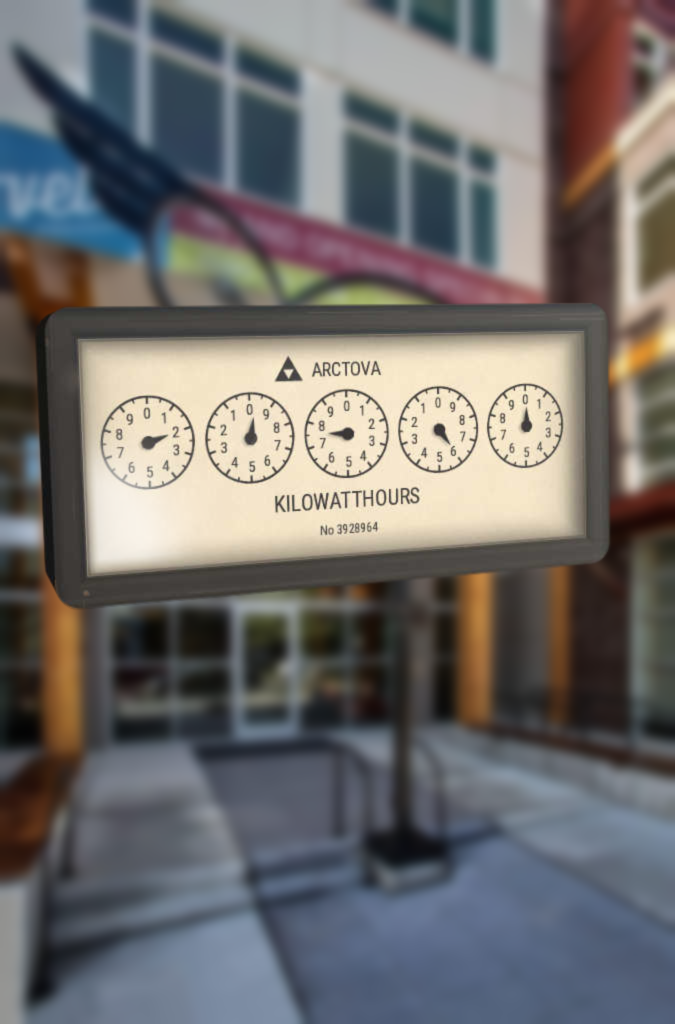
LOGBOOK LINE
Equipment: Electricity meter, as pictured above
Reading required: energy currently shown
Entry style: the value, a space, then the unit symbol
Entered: 19760 kWh
